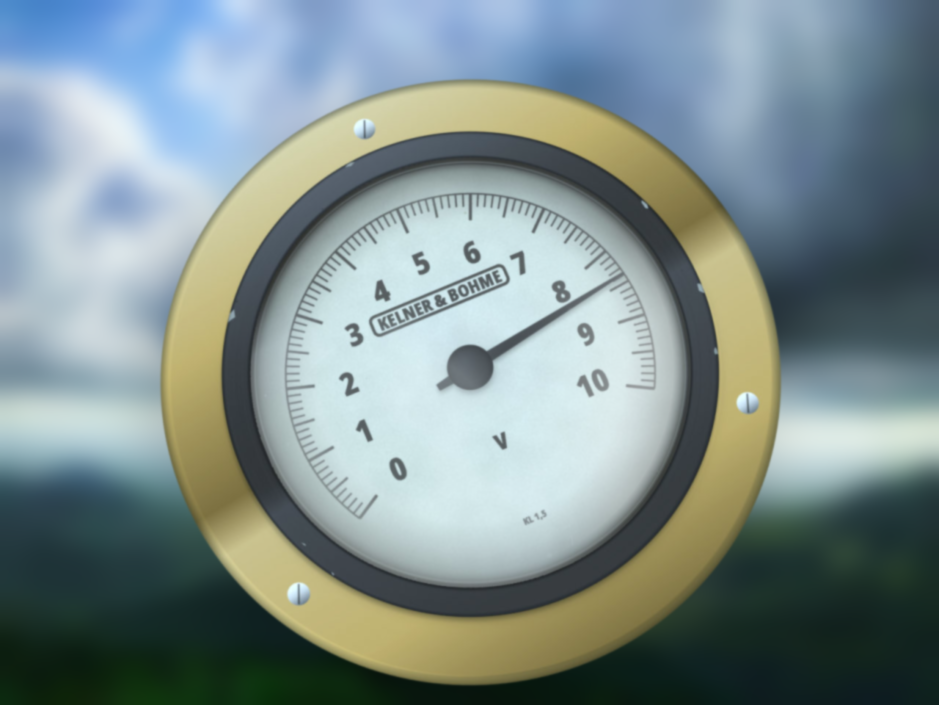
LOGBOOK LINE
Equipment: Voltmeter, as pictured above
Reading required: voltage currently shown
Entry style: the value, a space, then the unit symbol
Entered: 8.4 V
